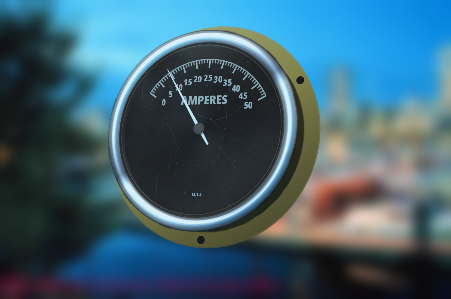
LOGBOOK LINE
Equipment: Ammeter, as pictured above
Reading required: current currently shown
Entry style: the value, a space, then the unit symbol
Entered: 10 A
